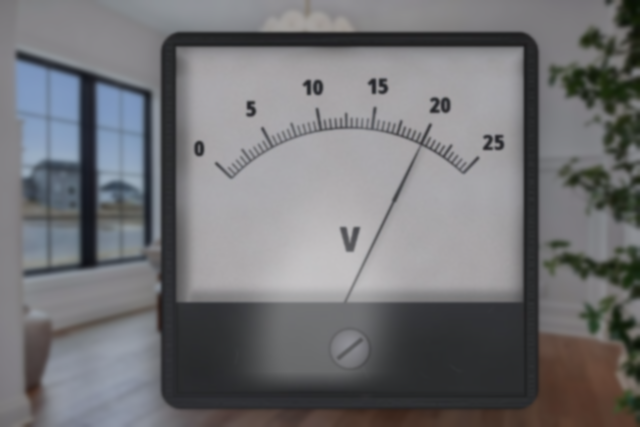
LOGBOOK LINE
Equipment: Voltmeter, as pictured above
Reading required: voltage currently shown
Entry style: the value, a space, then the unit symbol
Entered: 20 V
